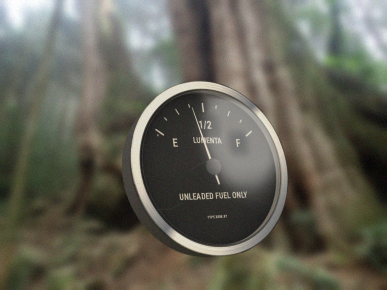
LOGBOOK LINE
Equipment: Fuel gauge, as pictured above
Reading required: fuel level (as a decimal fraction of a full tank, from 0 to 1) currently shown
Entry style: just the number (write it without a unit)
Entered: 0.375
